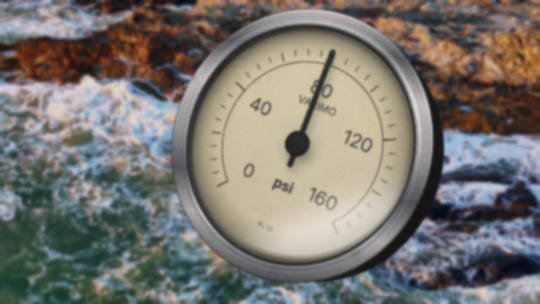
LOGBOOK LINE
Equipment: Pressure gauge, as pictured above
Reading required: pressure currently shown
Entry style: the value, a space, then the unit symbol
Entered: 80 psi
